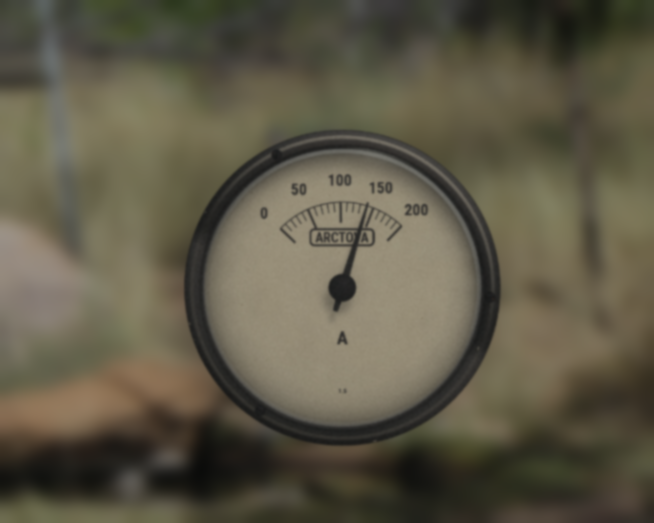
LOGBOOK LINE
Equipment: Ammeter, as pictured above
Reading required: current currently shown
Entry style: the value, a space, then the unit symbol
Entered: 140 A
